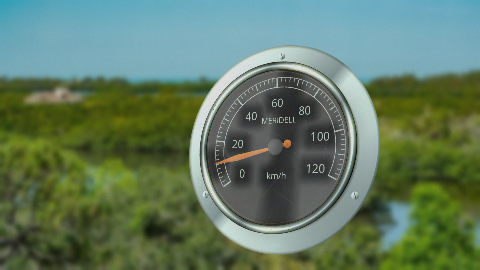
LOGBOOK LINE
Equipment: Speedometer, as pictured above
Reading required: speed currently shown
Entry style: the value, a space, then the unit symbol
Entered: 10 km/h
